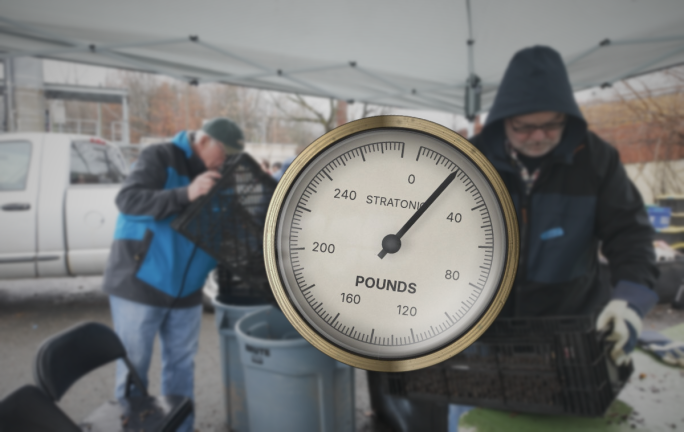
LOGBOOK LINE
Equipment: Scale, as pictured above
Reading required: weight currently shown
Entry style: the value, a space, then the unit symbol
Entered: 20 lb
